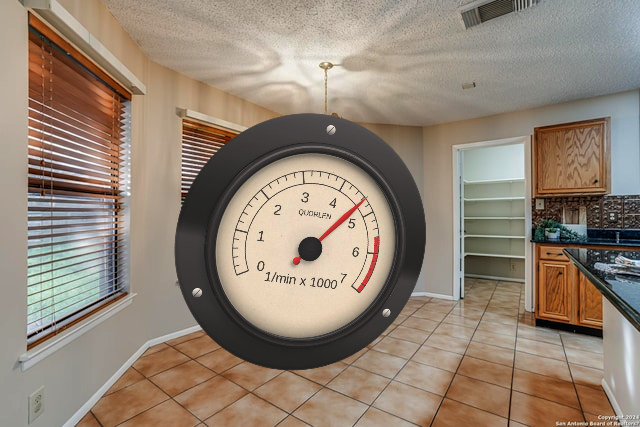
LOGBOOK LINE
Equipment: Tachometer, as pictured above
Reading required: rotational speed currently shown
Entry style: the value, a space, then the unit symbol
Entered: 4600 rpm
